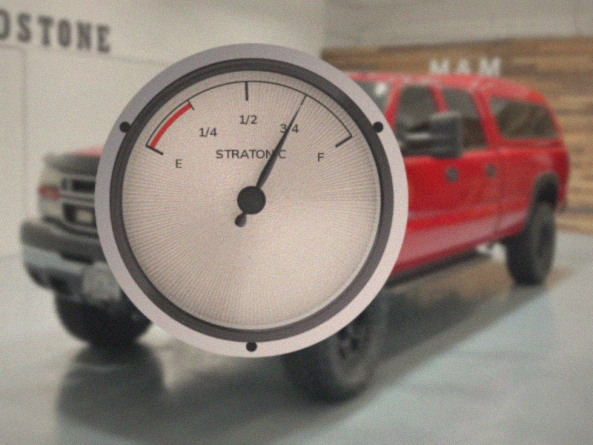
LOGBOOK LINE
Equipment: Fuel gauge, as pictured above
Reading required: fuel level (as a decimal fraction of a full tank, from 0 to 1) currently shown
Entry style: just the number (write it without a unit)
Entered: 0.75
